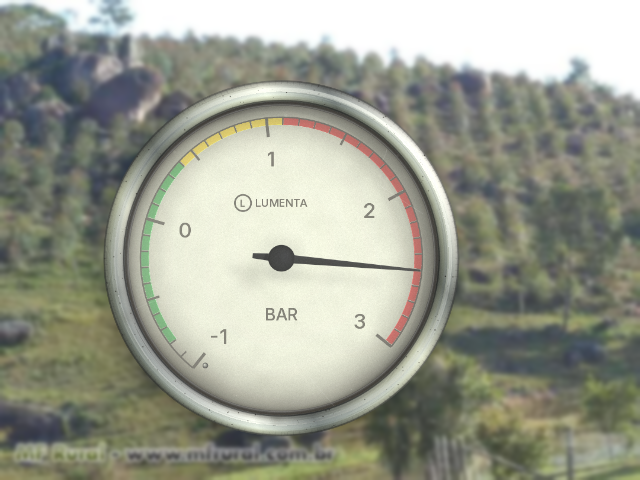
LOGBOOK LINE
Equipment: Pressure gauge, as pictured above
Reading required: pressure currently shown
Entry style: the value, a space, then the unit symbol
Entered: 2.5 bar
